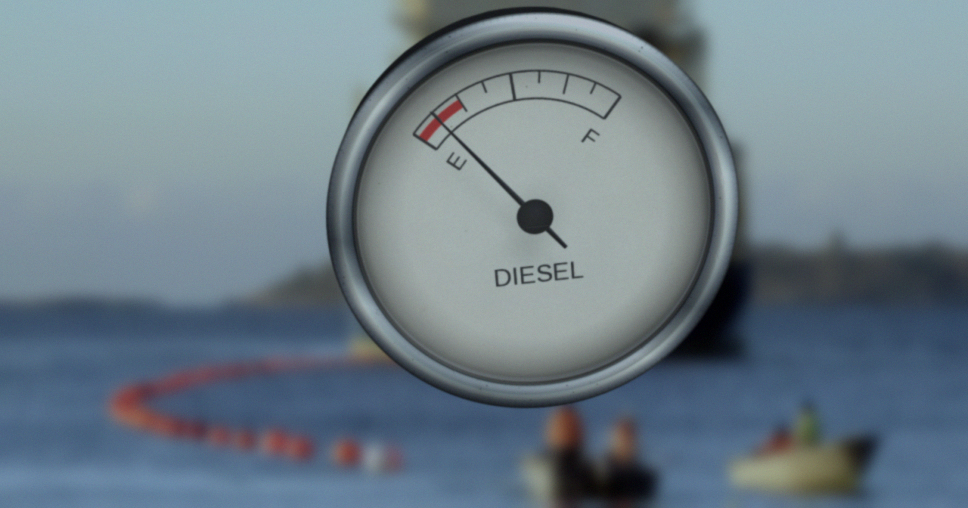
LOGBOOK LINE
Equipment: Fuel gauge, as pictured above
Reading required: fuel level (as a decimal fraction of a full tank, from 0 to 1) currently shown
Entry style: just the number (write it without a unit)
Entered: 0.125
